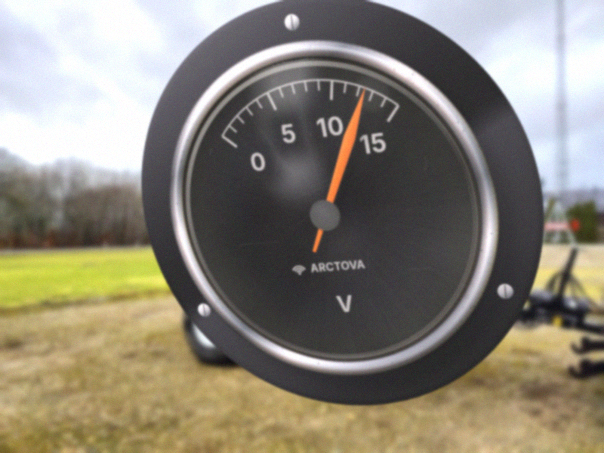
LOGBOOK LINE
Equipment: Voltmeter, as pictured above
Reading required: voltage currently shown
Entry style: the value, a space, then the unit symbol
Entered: 12.5 V
